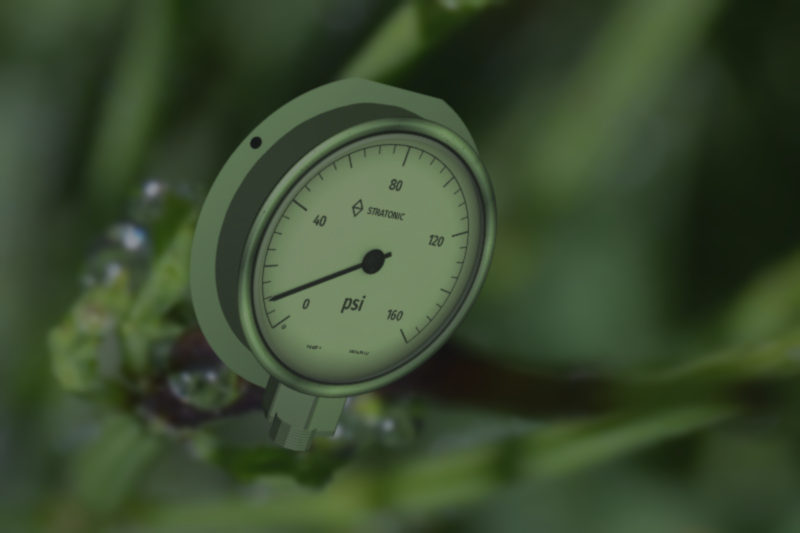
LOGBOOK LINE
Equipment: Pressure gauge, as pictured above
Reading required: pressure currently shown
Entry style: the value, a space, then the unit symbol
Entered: 10 psi
